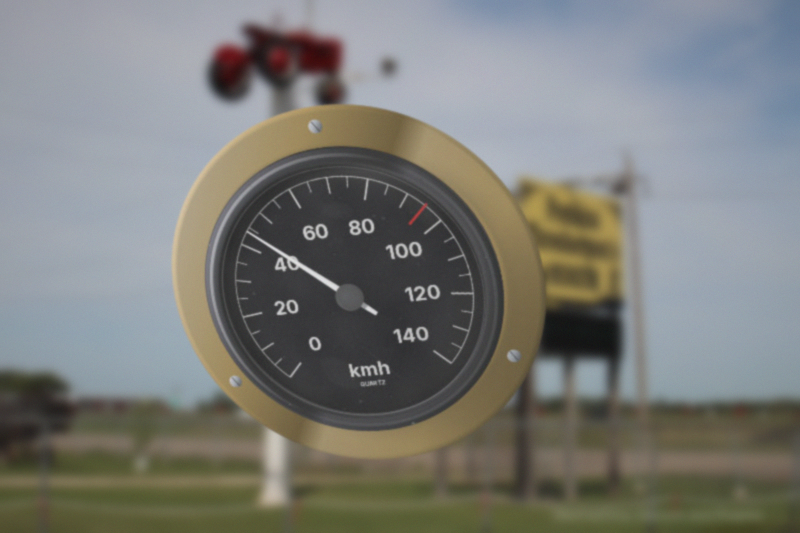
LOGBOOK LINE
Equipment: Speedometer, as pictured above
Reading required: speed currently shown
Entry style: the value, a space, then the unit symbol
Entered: 45 km/h
